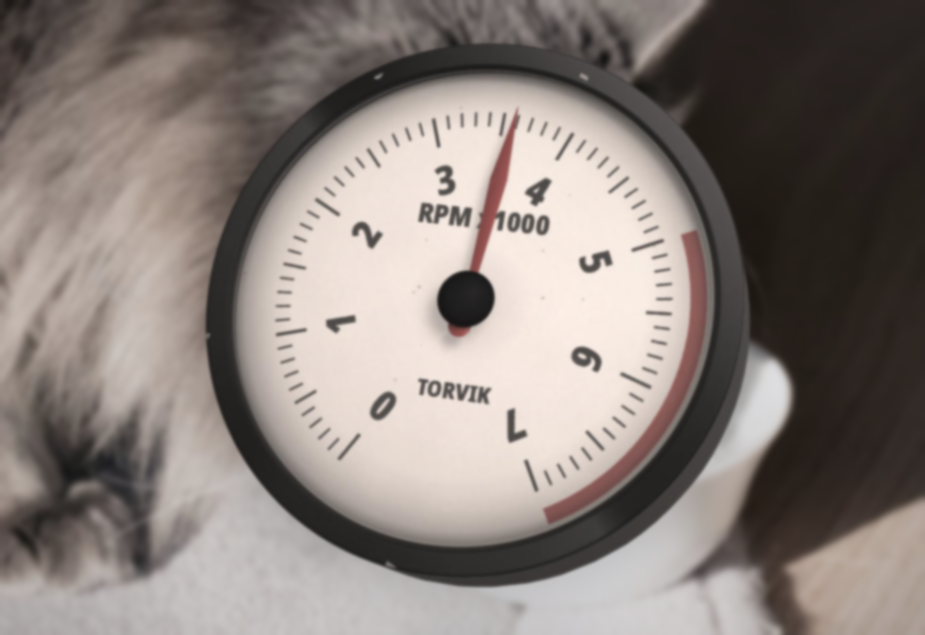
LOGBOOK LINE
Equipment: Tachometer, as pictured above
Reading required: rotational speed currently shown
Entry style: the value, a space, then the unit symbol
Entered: 3600 rpm
